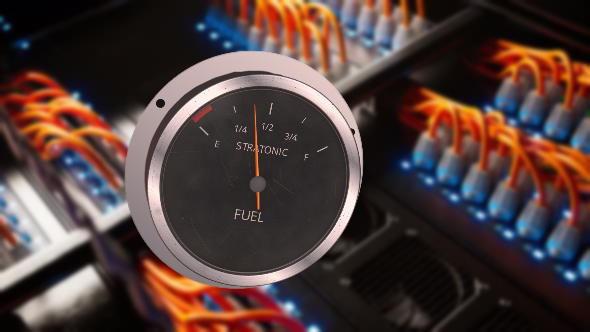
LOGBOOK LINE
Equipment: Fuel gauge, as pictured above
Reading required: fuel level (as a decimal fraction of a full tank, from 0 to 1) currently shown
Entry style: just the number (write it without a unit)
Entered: 0.375
